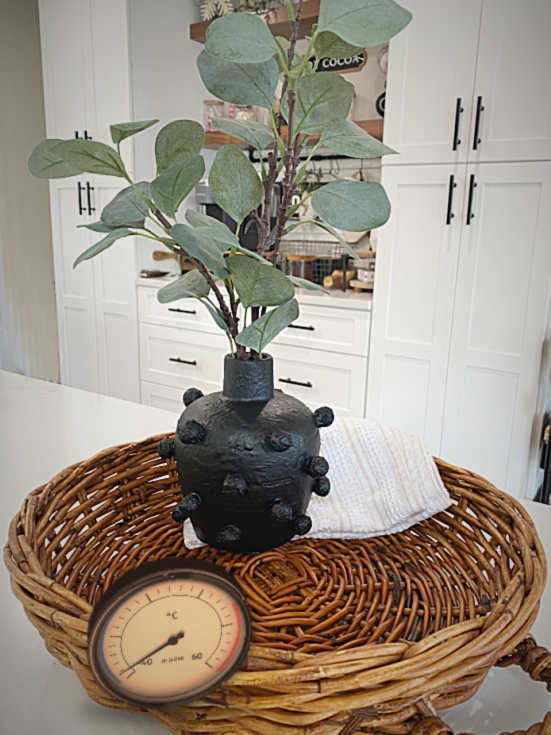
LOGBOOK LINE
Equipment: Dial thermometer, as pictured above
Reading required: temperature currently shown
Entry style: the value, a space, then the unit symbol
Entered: -36 °C
